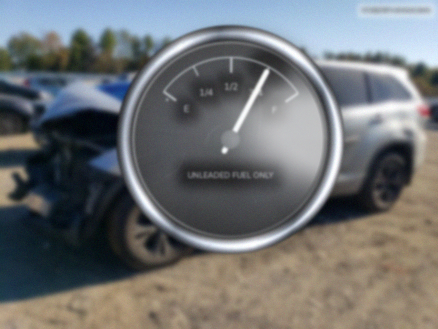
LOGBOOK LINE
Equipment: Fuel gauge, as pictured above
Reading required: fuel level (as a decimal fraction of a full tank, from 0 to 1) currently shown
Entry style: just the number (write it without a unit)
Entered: 0.75
